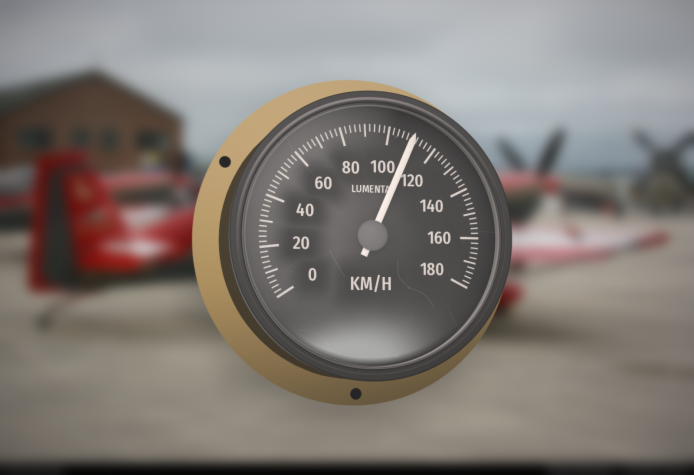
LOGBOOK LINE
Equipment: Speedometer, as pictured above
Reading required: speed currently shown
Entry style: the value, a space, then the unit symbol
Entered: 110 km/h
